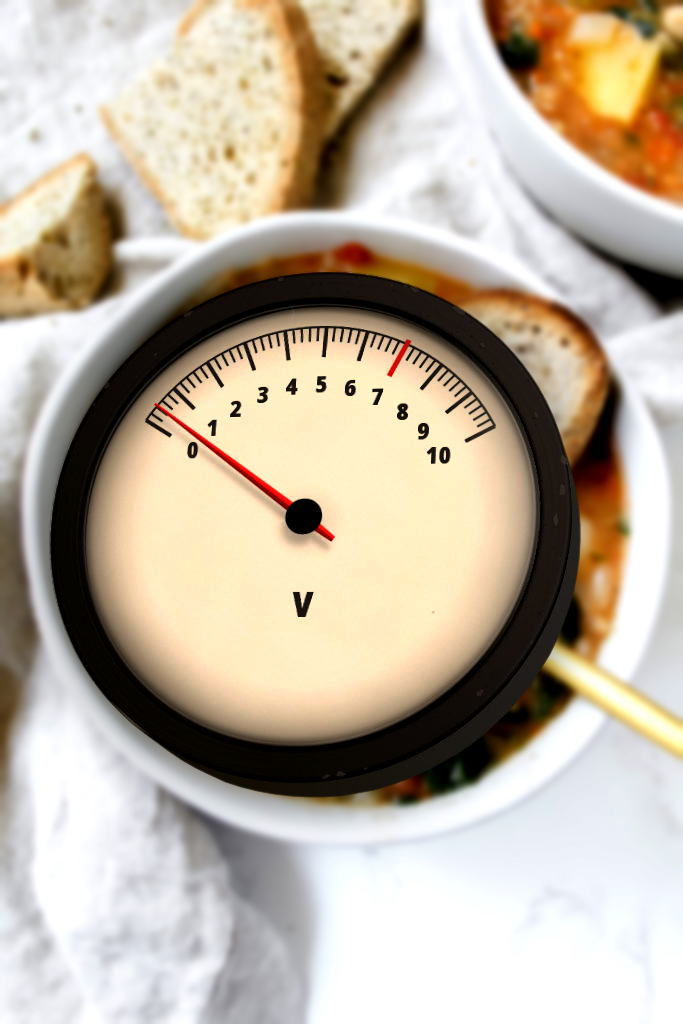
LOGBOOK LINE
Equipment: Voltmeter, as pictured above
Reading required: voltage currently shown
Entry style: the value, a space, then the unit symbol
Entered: 0.4 V
